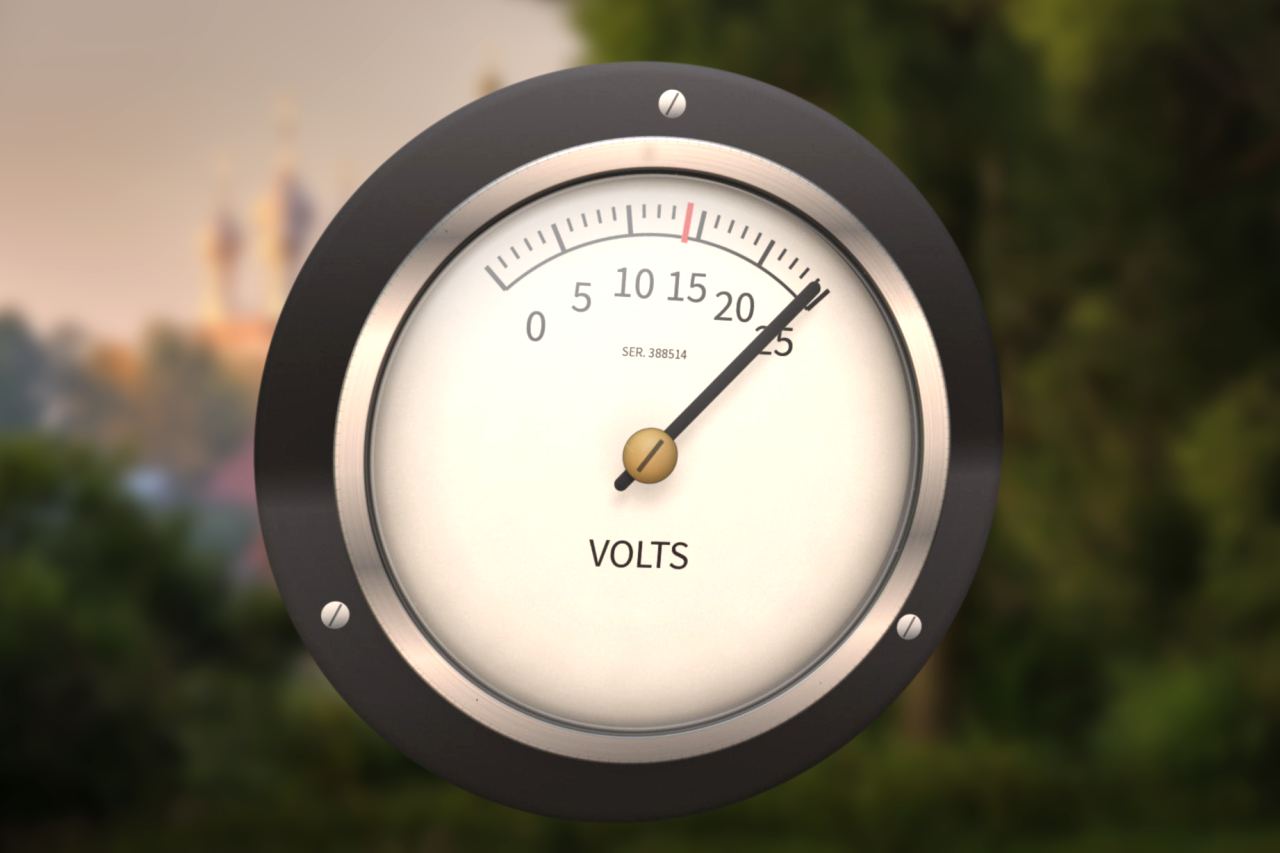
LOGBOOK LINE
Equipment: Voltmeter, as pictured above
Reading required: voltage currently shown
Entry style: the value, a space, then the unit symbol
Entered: 24 V
